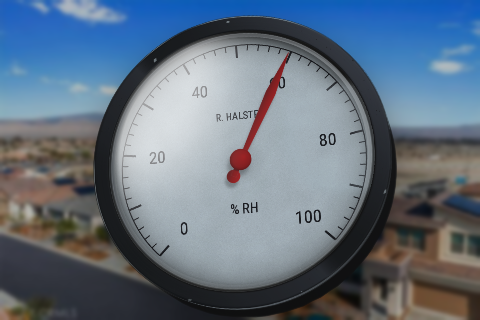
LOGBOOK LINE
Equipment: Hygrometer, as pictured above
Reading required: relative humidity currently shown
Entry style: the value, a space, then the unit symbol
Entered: 60 %
